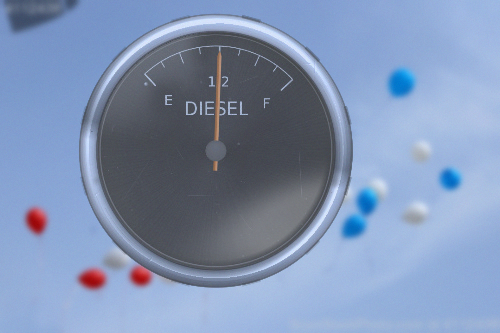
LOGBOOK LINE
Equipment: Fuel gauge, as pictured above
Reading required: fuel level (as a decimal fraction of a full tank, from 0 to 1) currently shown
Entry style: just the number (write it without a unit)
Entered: 0.5
